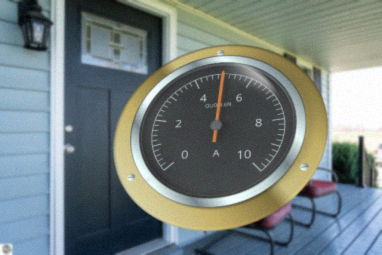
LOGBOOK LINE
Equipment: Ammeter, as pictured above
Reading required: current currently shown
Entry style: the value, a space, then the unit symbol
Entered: 5 A
